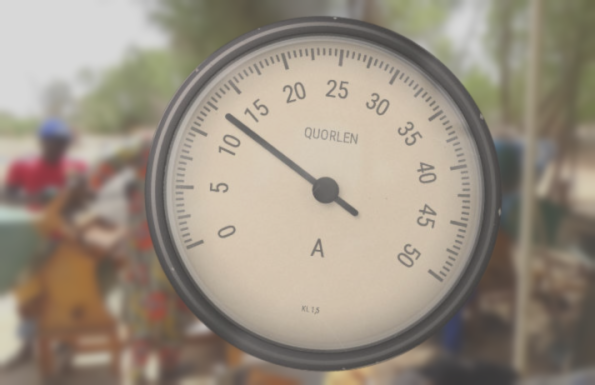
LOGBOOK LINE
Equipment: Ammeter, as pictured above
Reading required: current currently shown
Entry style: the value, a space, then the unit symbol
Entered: 12.5 A
